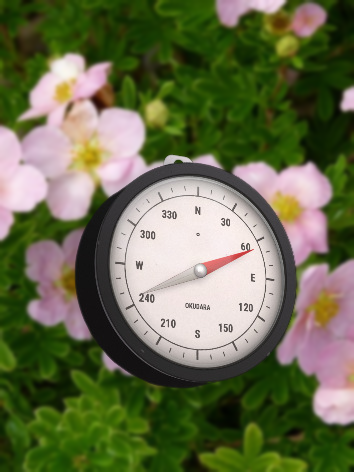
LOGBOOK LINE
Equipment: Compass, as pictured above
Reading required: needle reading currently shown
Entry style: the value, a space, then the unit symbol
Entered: 65 °
